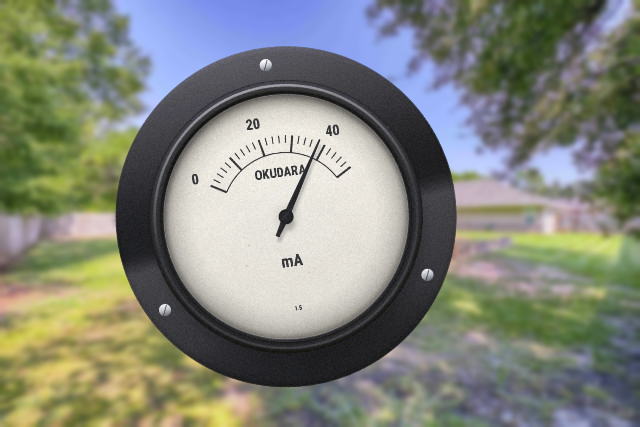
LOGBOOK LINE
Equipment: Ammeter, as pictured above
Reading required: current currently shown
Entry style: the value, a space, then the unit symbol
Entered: 38 mA
